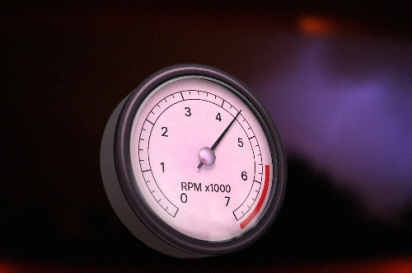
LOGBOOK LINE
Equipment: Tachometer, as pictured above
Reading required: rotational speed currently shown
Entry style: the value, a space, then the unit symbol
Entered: 4400 rpm
